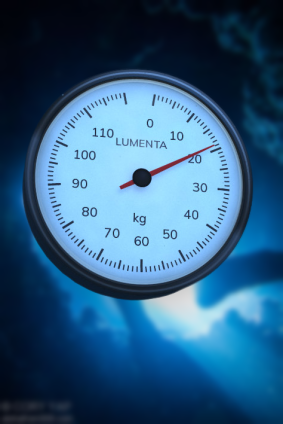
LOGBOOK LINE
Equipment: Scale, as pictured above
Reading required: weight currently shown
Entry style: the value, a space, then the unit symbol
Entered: 19 kg
